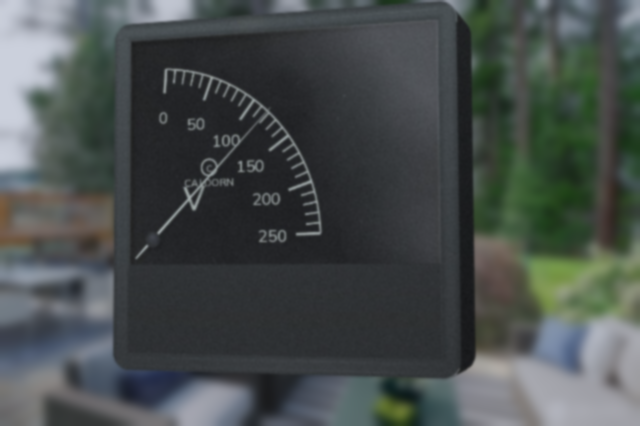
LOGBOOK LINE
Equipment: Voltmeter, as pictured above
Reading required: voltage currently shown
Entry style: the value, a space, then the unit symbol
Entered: 120 V
